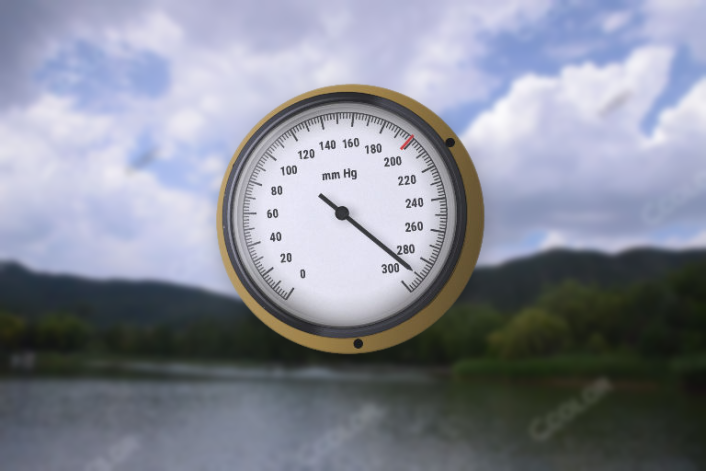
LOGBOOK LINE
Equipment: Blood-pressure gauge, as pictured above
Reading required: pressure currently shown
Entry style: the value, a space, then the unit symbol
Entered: 290 mmHg
